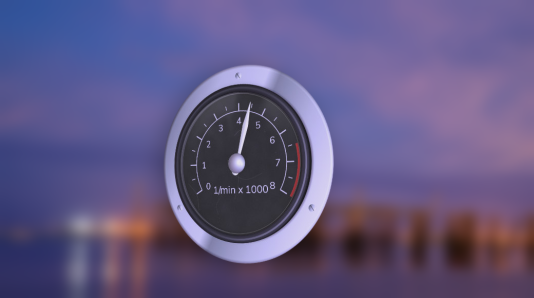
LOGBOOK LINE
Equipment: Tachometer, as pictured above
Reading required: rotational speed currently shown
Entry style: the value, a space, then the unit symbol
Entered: 4500 rpm
